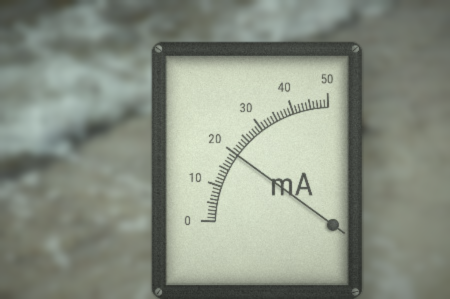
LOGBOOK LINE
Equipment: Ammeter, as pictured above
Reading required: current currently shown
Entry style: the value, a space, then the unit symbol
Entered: 20 mA
